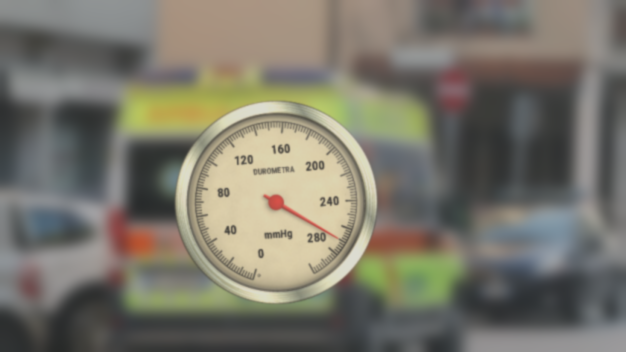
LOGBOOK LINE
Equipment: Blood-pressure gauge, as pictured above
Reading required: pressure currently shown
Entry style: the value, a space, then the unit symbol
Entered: 270 mmHg
